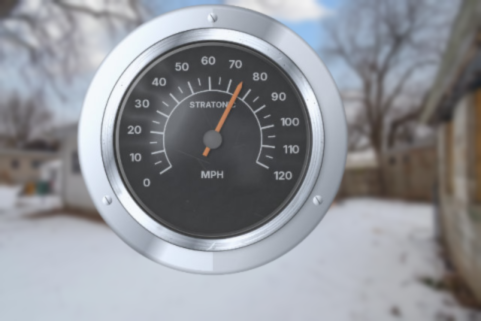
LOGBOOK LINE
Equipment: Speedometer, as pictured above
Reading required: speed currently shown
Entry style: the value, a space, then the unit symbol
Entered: 75 mph
